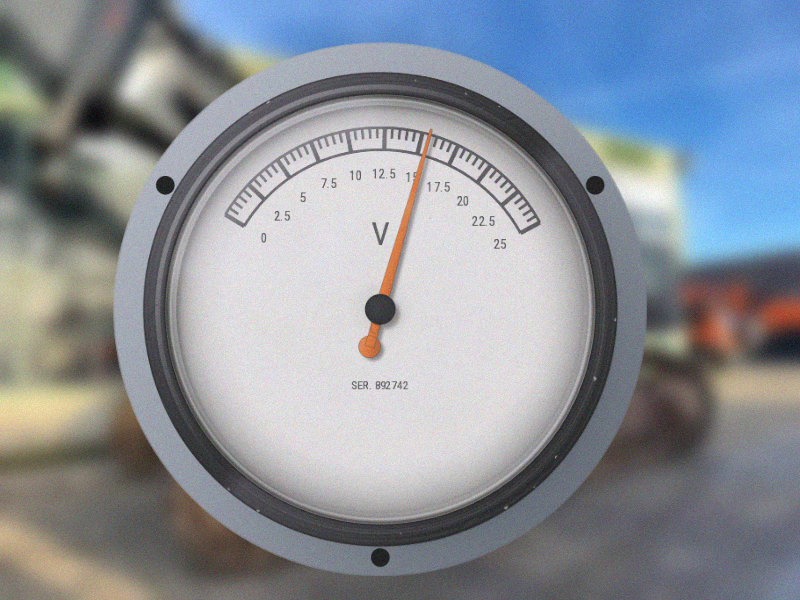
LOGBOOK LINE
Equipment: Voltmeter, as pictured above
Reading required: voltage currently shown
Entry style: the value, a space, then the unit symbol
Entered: 15.5 V
